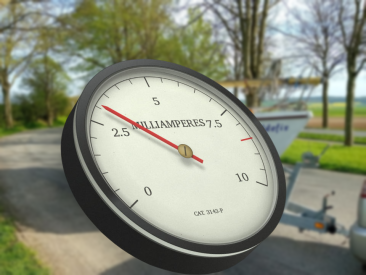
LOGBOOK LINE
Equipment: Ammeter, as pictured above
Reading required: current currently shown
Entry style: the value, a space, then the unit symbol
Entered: 3 mA
